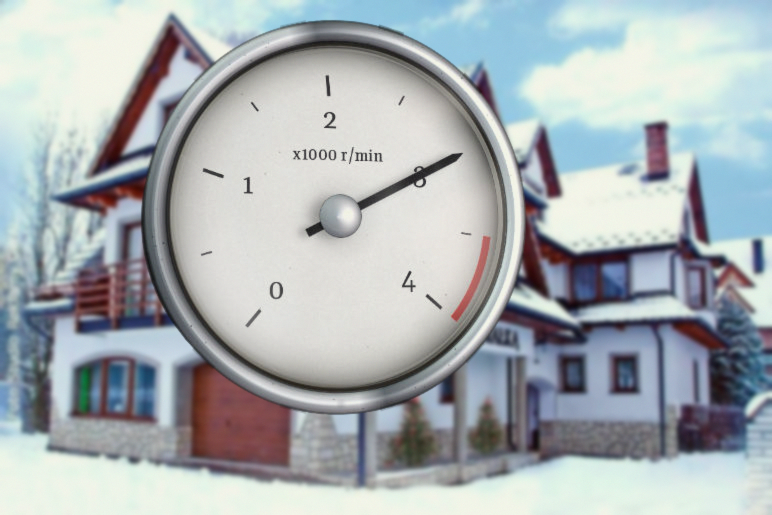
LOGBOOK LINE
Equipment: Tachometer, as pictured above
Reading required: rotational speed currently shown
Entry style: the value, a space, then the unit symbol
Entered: 3000 rpm
